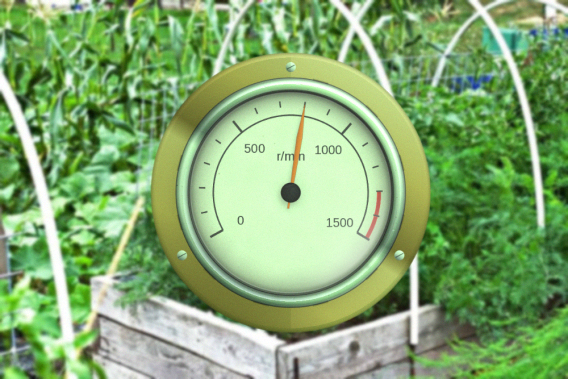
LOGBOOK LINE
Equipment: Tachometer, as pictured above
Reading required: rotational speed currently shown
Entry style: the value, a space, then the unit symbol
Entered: 800 rpm
